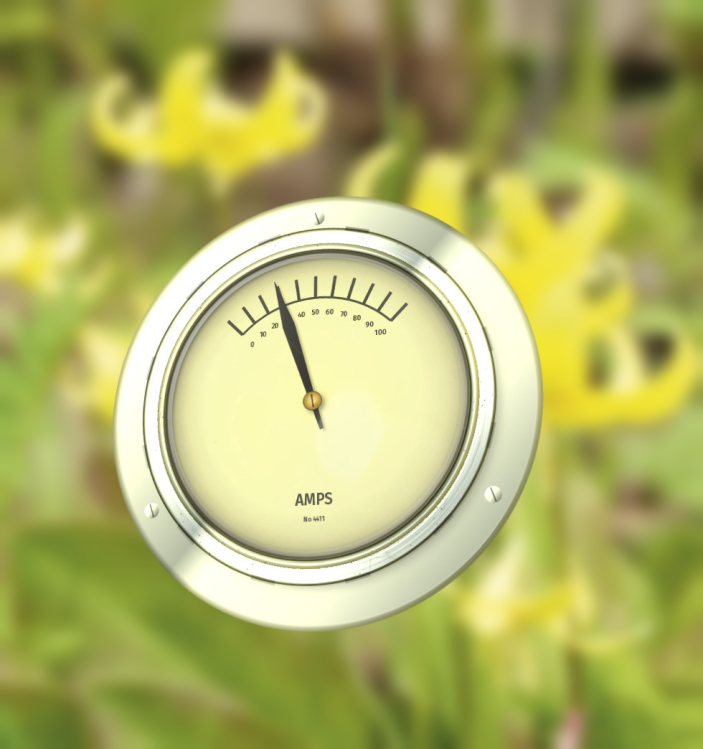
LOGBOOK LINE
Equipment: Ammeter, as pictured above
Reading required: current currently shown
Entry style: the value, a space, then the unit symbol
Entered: 30 A
